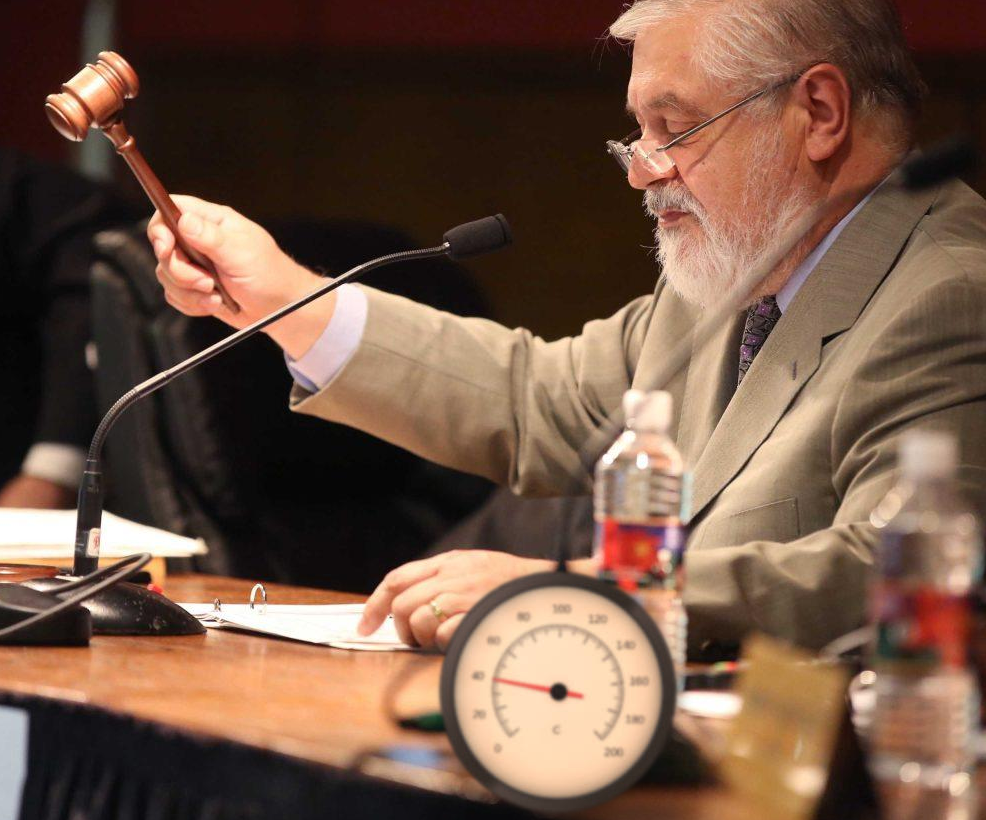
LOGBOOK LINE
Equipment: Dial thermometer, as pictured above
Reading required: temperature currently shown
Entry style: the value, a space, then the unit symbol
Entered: 40 °C
